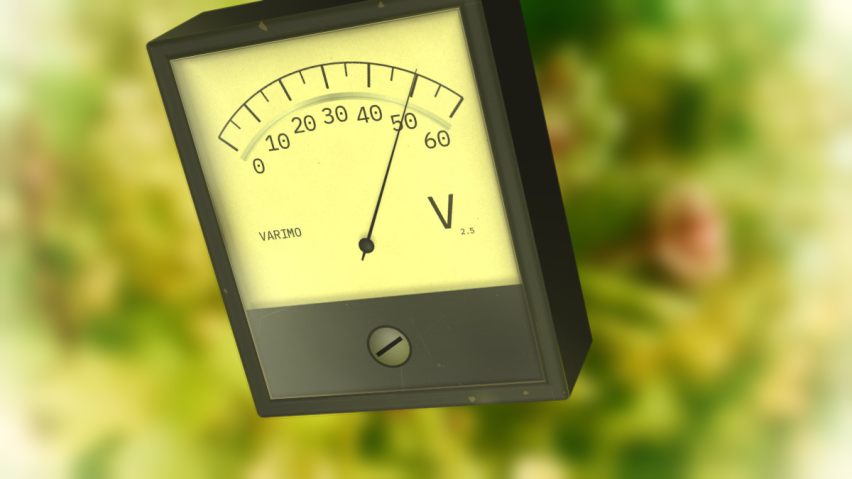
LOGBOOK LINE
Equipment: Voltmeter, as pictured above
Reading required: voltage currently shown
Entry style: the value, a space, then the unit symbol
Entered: 50 V
